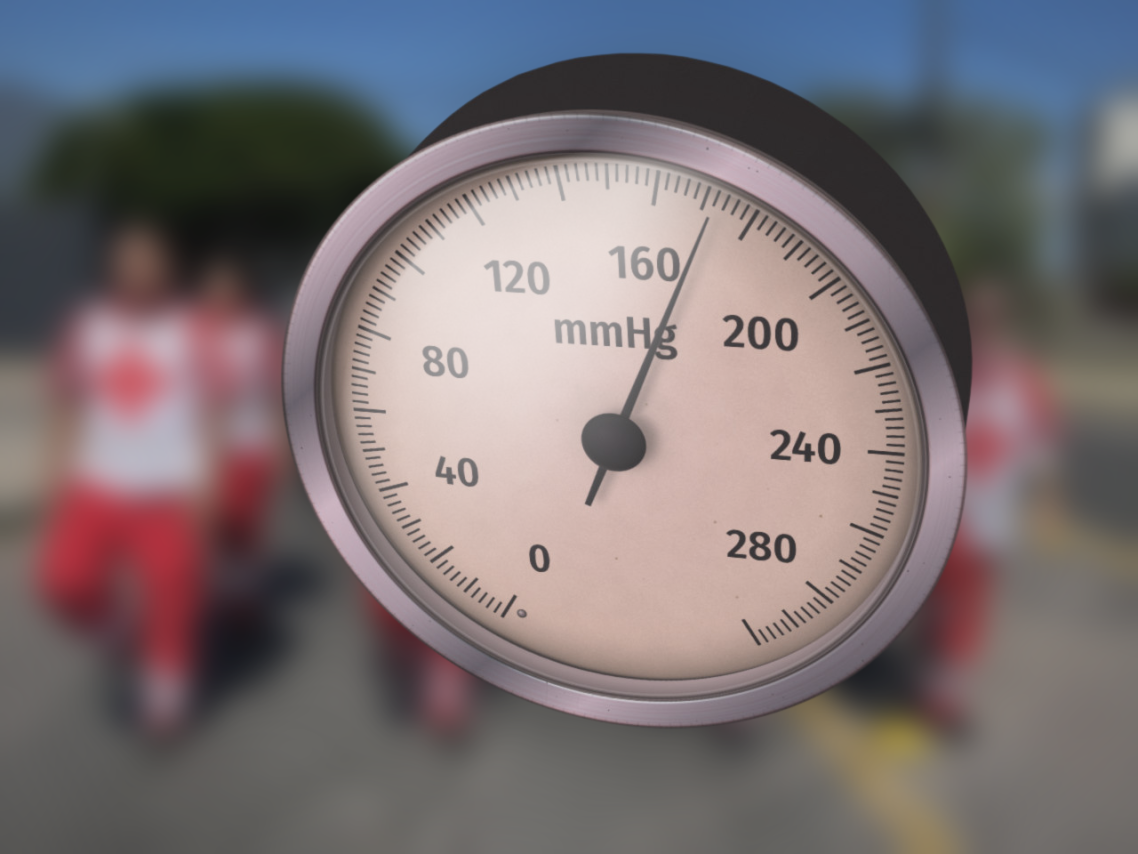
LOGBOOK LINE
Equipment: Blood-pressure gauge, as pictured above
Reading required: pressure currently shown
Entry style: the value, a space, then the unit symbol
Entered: 172 mmHg
